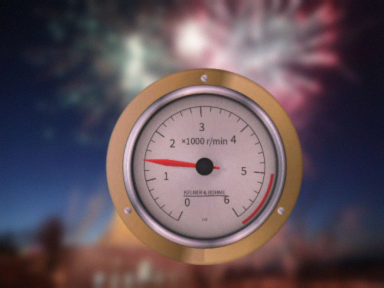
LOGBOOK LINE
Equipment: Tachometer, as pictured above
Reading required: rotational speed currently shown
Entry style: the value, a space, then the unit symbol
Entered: 1400 rpm
